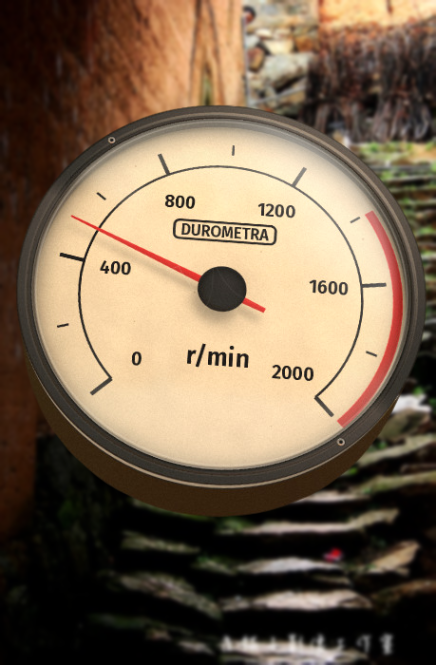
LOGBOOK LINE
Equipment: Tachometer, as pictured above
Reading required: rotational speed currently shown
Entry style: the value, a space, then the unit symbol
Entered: 500 rpm
